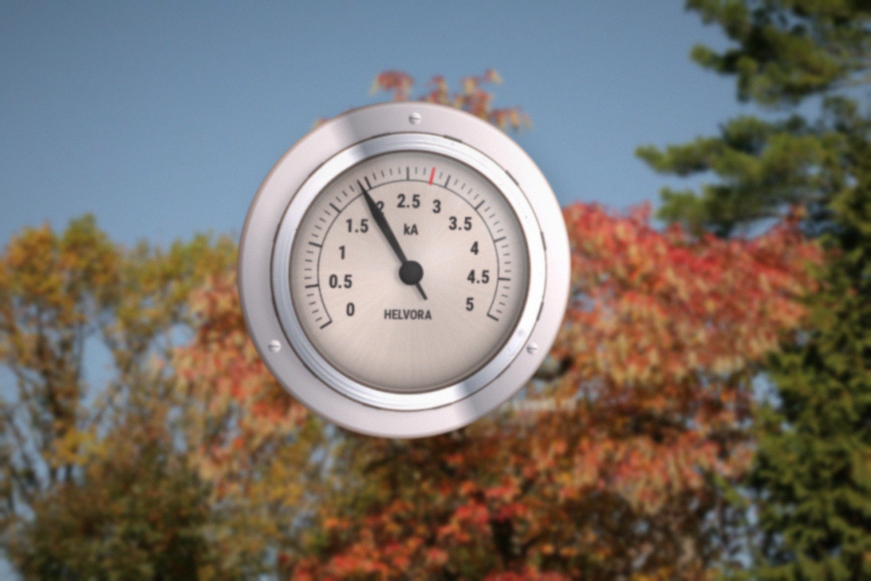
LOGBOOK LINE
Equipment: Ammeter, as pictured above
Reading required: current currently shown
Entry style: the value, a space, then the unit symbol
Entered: 1.9 kA
